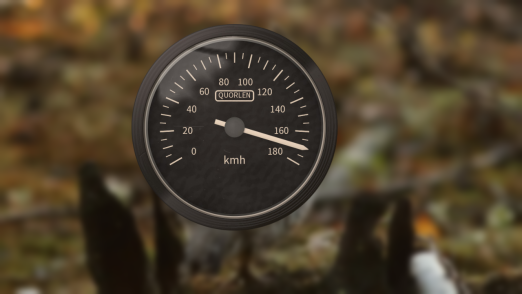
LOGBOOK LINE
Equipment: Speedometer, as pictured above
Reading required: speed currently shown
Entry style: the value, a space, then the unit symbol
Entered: 170 km/h
